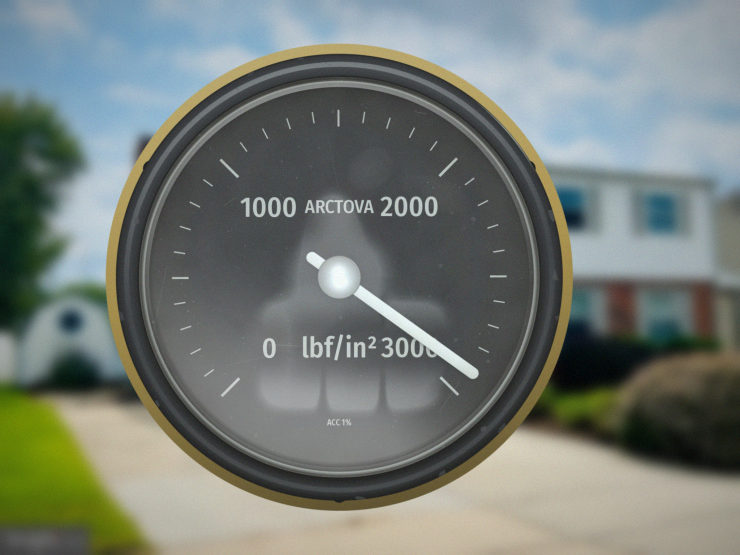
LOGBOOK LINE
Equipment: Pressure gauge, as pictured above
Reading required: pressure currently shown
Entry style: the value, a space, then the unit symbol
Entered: 2900 psi
